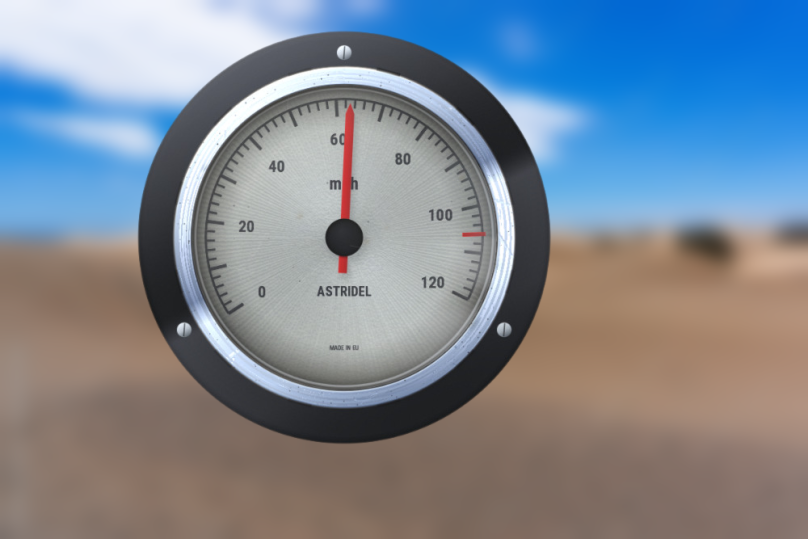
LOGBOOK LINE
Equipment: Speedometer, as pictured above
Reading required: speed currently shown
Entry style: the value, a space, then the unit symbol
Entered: 63 mph
